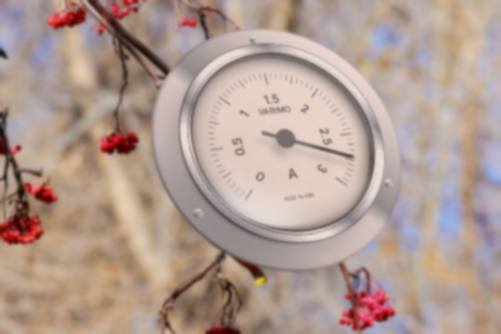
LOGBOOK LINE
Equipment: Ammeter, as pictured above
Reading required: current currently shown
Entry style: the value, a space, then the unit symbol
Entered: 2.75 A
